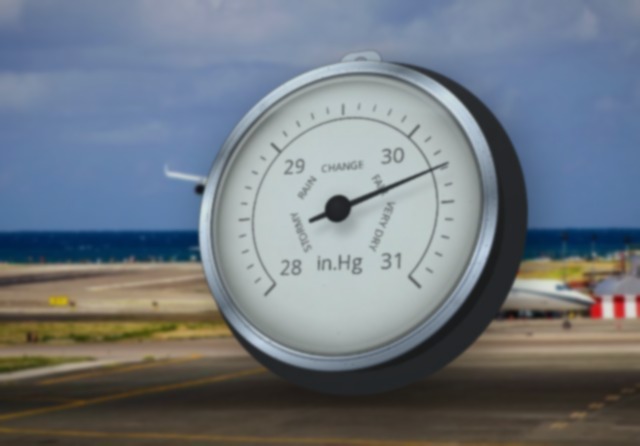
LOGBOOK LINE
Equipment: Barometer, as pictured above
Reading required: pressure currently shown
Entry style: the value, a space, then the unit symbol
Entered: 30.3 inHg
